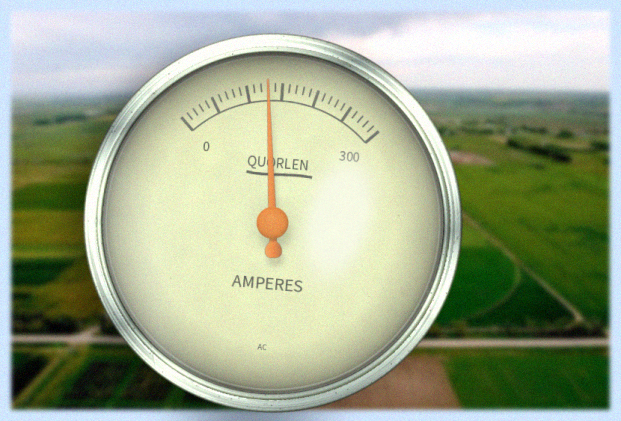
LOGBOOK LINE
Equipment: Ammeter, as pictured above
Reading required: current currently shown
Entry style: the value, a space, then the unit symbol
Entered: 130 A
